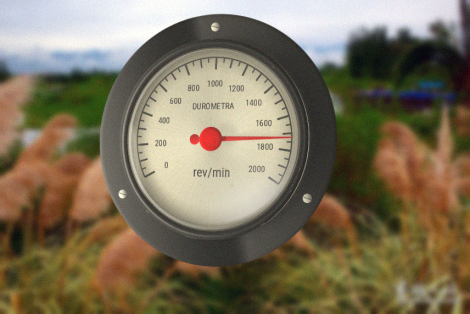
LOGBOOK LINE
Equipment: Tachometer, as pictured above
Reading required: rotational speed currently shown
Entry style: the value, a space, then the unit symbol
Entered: 1725 rpm
